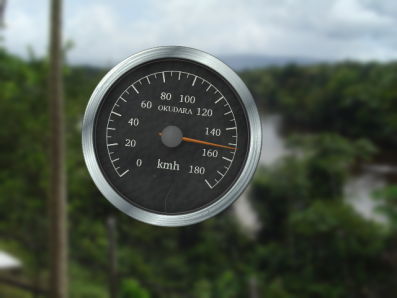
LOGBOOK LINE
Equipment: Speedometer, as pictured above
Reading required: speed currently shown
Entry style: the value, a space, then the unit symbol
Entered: 152.5 km/h
